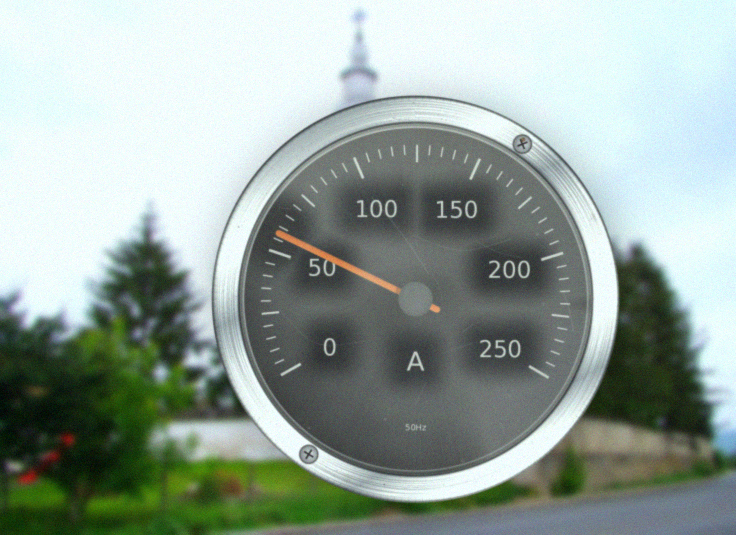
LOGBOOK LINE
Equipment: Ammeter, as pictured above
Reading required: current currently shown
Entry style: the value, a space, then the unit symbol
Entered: 57.5 A
